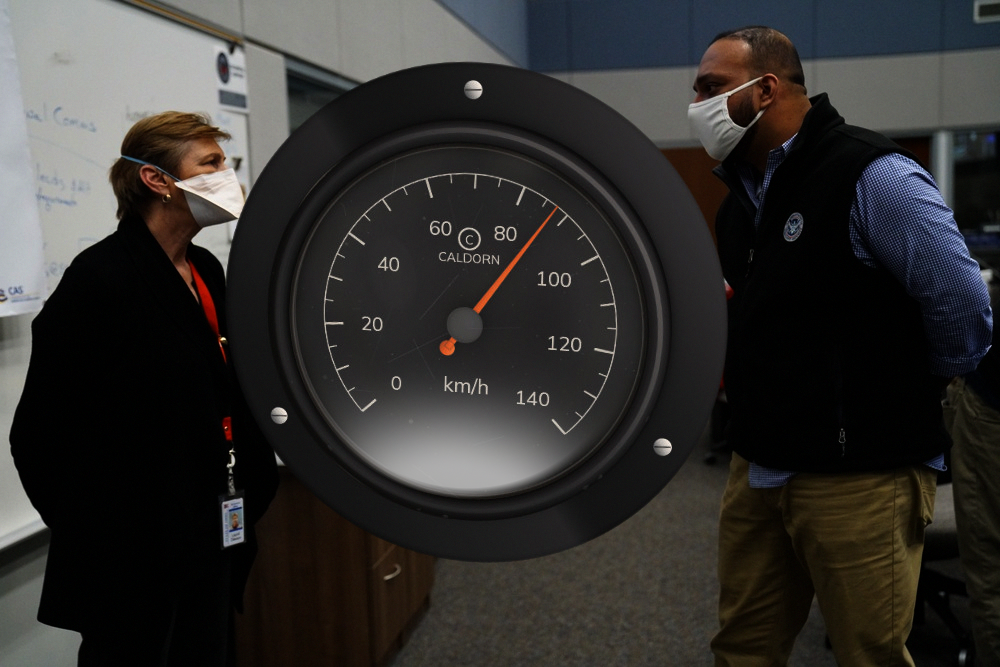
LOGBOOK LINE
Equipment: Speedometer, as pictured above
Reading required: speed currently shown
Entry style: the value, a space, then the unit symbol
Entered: 87.5 km/h
